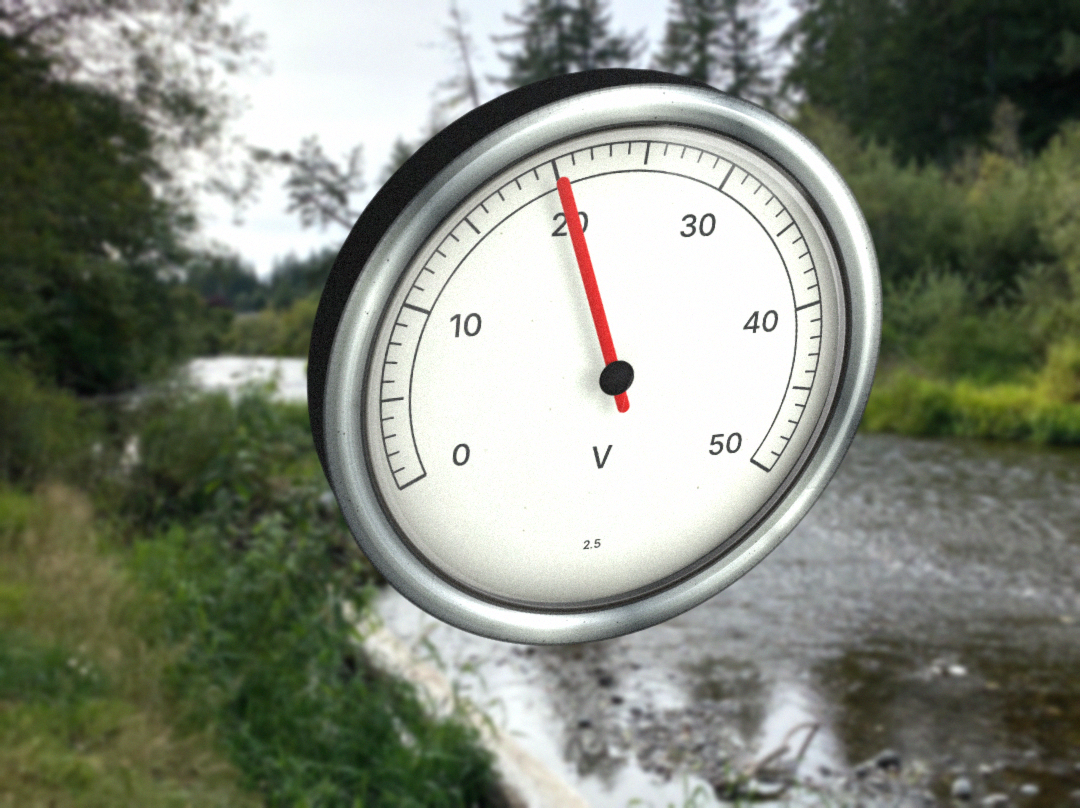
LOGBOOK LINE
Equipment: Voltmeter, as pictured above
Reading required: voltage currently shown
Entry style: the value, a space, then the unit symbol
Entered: 20 V
